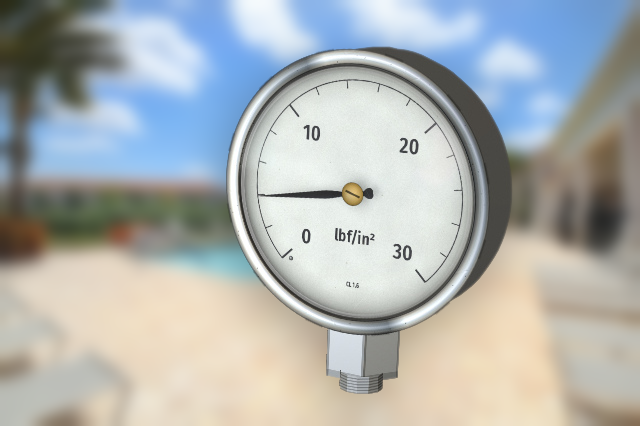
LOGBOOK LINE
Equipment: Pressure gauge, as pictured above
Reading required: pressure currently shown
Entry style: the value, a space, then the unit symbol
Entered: 4 psi
